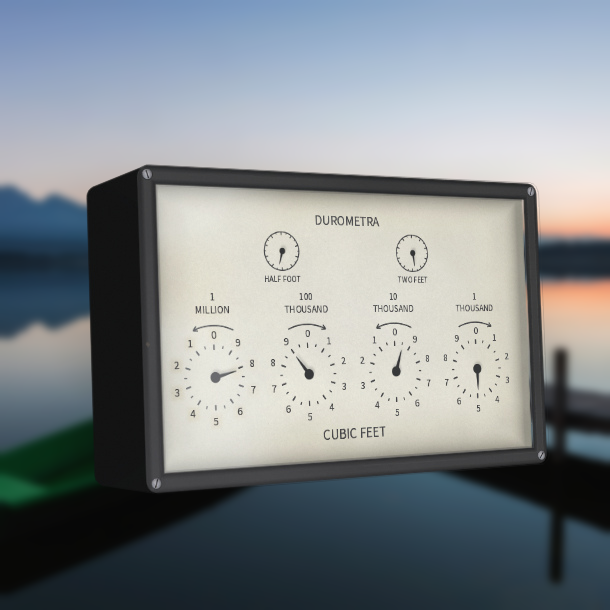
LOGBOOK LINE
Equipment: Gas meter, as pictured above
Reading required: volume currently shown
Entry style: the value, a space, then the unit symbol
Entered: 789500 ft³
